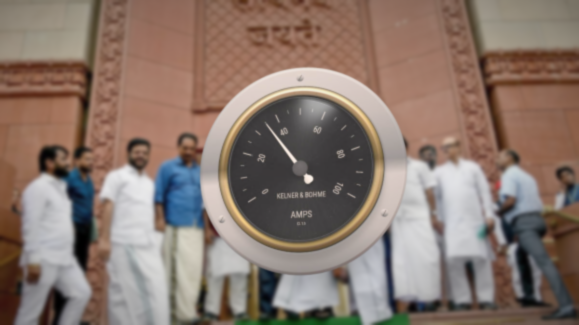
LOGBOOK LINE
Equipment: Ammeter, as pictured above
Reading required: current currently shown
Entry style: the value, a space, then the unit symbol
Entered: 35 A
